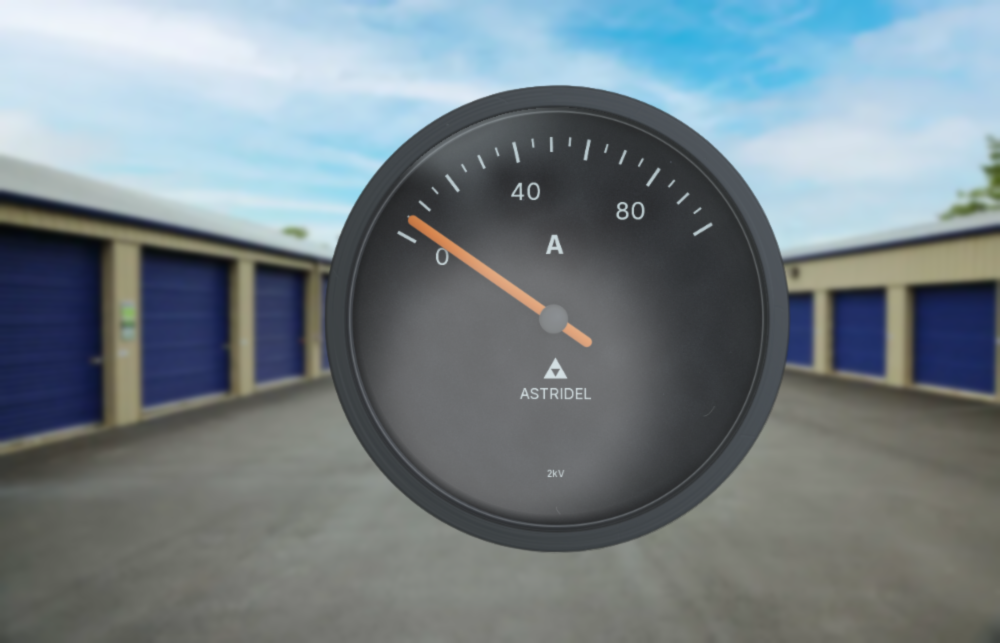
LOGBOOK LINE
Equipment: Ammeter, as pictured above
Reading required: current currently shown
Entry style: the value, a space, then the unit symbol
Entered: 5 A
